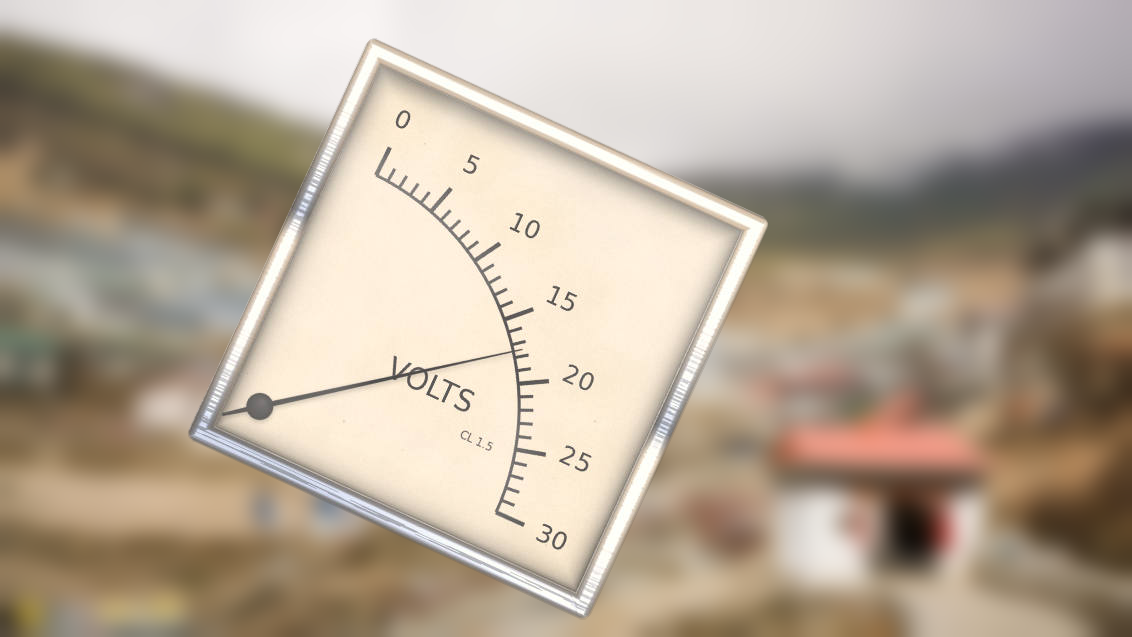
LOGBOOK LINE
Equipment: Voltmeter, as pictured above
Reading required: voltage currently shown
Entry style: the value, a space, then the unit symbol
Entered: 17.5 V
